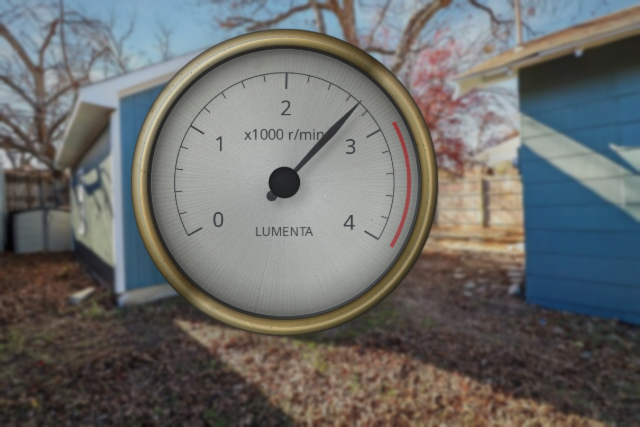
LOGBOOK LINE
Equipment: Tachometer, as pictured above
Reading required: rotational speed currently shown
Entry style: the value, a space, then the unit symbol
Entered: 2700 rpm
